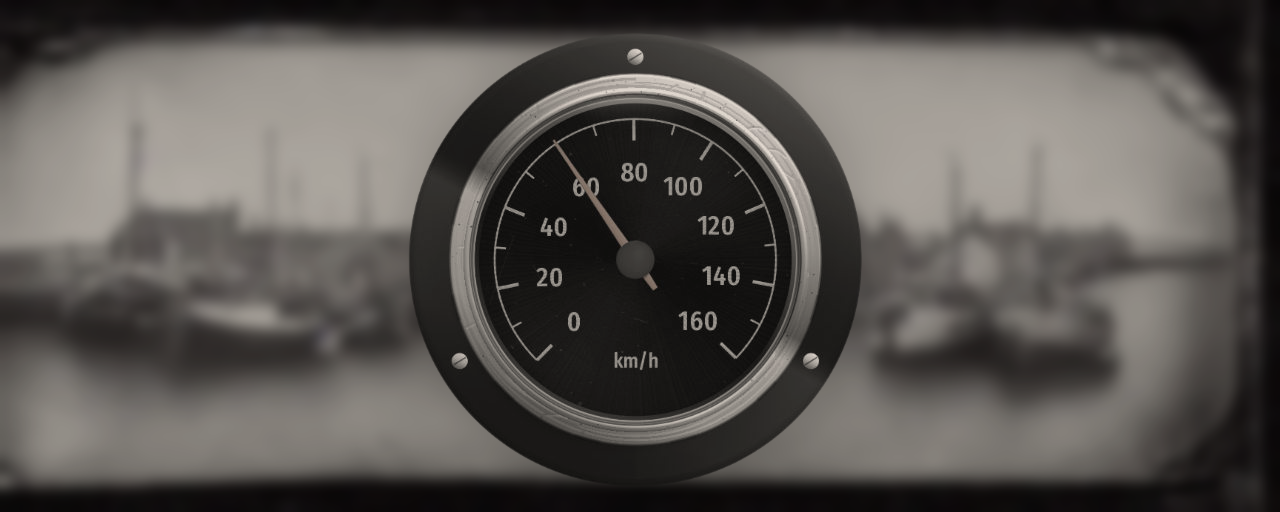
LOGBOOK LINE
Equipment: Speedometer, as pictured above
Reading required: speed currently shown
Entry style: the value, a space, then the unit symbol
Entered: 60 km/h
